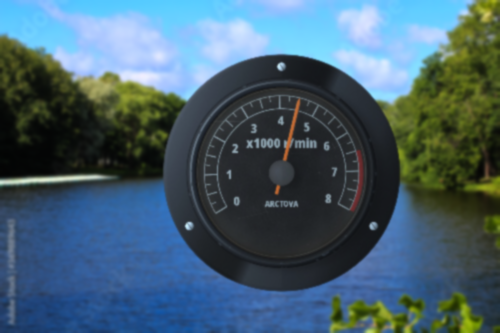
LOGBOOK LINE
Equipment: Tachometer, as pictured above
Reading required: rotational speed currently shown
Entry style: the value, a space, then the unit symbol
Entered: 4500 rpm
